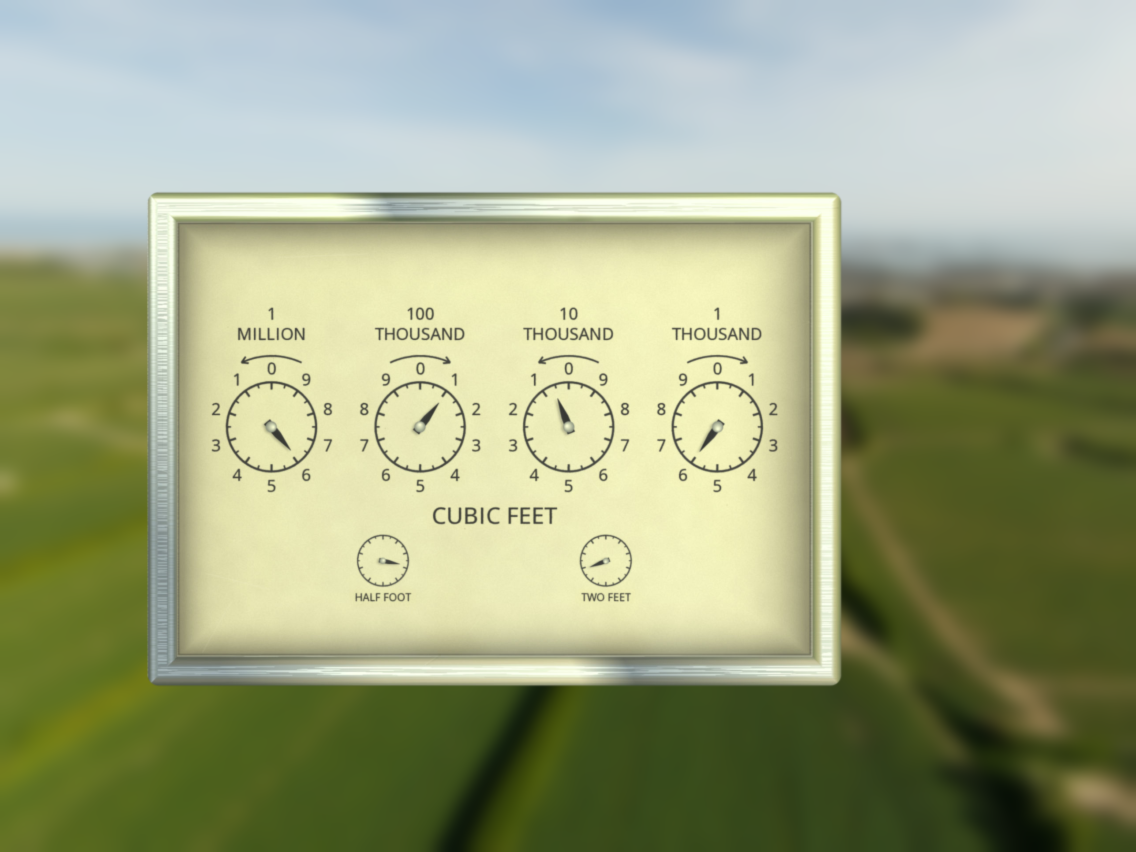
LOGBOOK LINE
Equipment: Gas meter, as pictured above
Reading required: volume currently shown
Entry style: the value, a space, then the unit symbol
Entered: 610600 ft³
